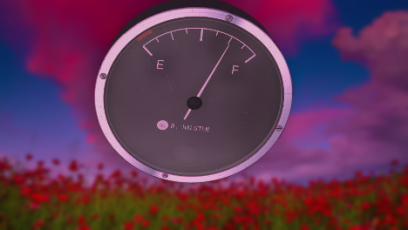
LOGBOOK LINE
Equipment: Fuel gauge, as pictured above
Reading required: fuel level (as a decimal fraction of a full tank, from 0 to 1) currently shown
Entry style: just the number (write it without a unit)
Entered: 0.75
